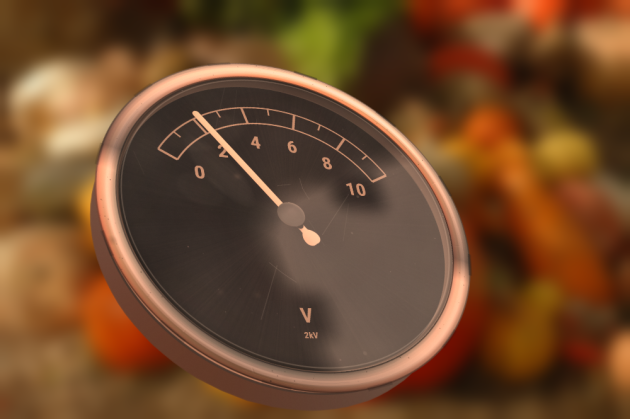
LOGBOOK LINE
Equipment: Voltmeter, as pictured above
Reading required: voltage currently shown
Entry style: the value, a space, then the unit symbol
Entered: 2 V
